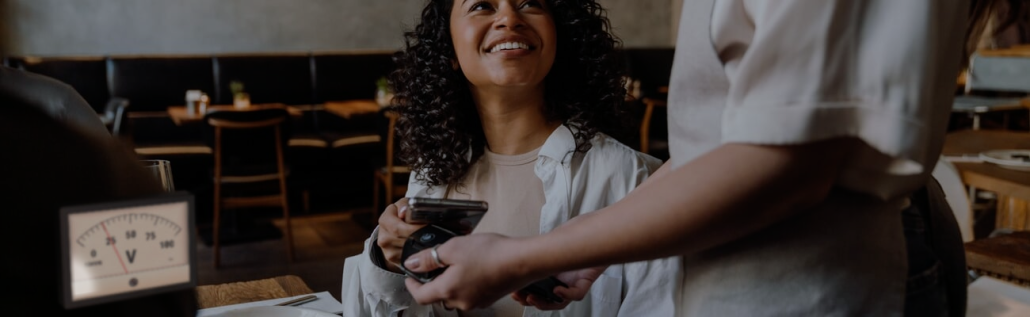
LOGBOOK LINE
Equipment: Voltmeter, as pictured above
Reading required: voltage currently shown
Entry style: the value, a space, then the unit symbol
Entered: 25 V
